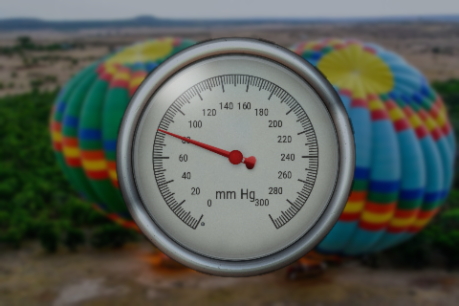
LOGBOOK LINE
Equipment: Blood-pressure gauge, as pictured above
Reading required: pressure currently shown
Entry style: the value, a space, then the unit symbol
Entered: 80 mmHg
